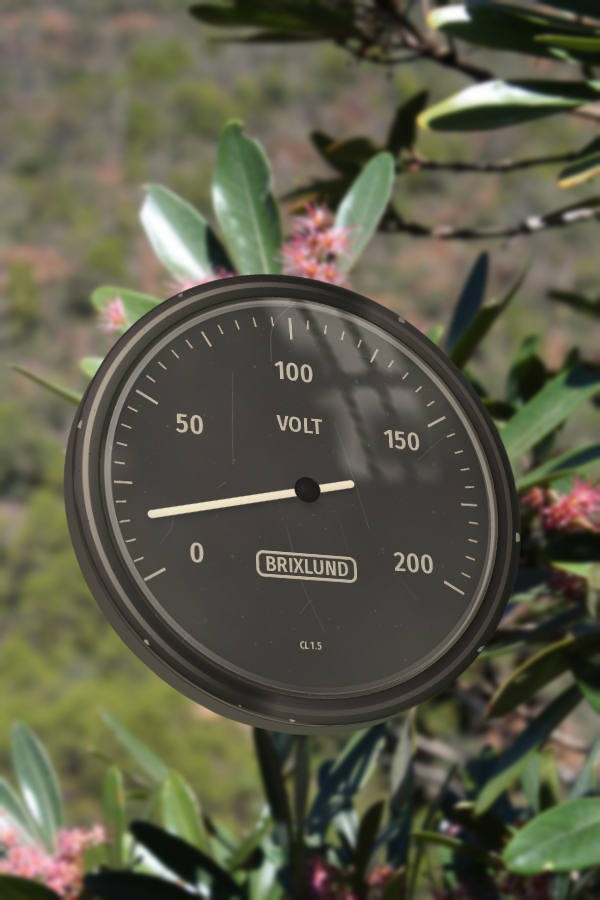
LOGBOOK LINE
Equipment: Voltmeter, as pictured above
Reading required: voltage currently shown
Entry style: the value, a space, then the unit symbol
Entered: 15 V
